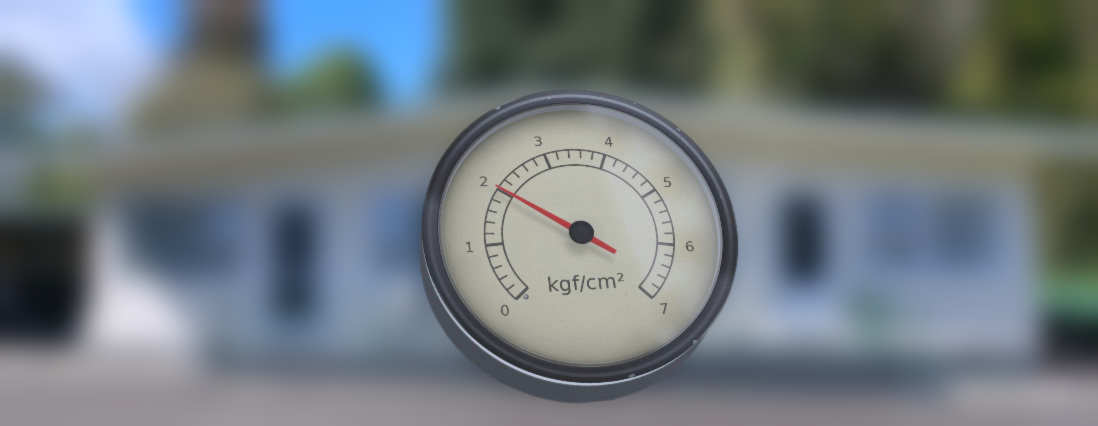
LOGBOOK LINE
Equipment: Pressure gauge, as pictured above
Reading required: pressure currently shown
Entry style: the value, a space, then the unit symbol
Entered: 2 kg/cm²
